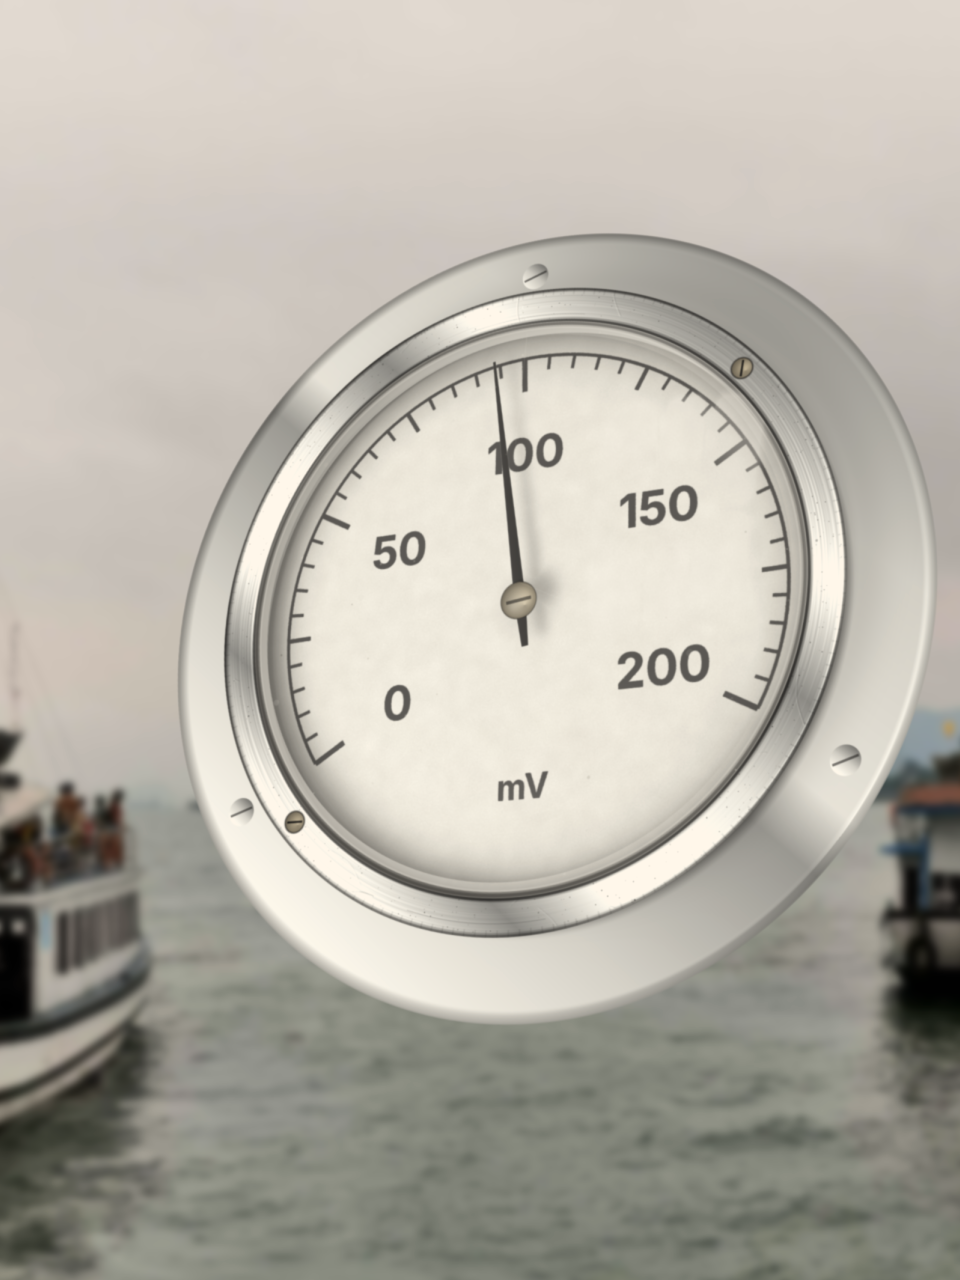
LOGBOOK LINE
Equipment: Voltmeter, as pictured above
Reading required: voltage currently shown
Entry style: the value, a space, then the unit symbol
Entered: 95 mV
